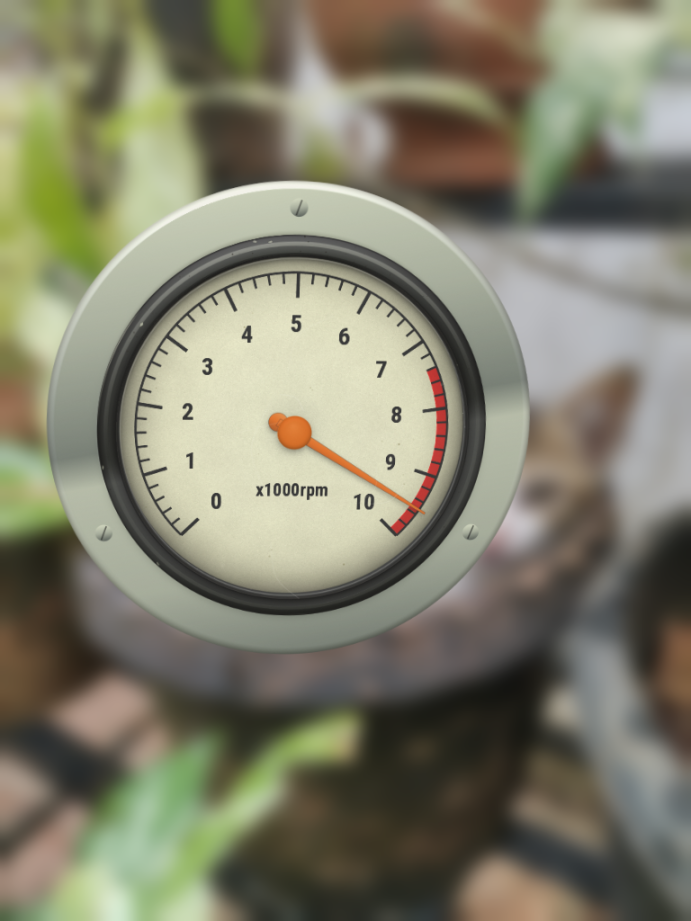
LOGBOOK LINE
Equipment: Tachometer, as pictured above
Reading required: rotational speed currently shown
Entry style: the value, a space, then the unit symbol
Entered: 9500 rpm
